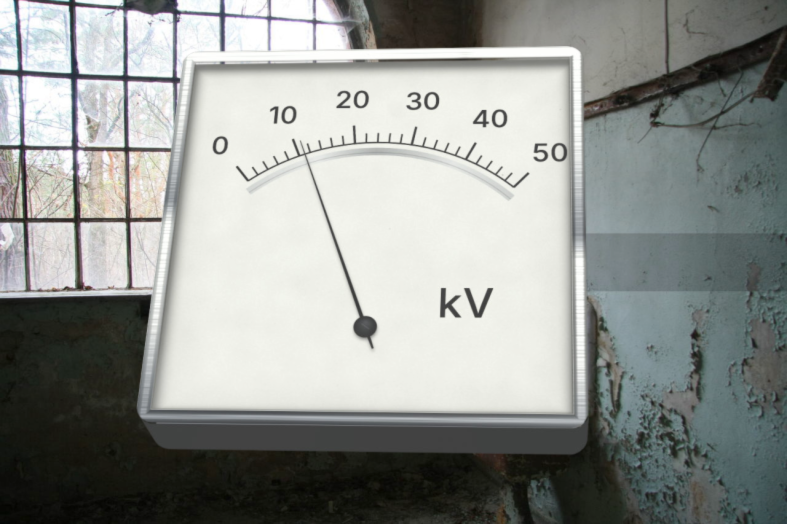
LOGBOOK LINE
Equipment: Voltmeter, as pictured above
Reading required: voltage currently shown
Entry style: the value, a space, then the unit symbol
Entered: 11 kV
